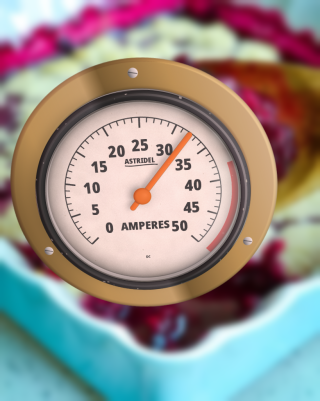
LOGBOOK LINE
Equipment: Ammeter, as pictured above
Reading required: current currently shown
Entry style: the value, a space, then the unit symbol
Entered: 32 A
